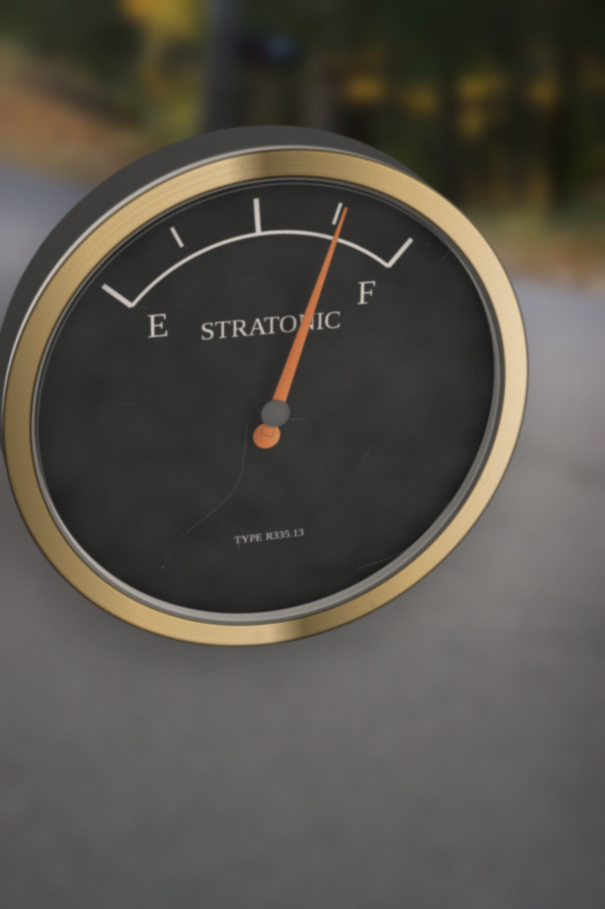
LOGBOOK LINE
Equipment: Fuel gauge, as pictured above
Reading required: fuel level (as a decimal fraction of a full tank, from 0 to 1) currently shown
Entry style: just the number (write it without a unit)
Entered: 0.75
